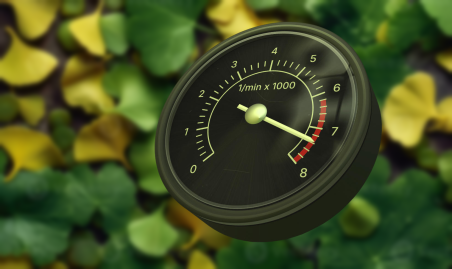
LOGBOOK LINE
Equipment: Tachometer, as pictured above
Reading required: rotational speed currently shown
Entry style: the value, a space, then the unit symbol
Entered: 7400 rpm
